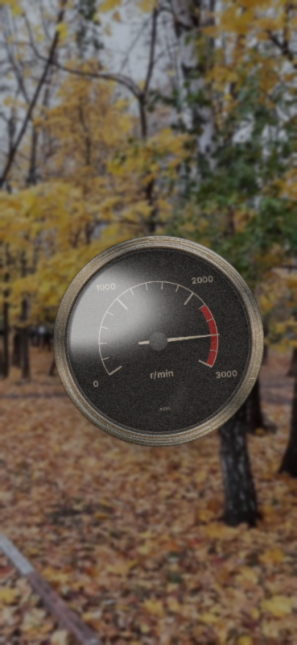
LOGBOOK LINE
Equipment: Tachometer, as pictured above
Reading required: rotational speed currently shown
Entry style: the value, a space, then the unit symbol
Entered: 2600 rpm
